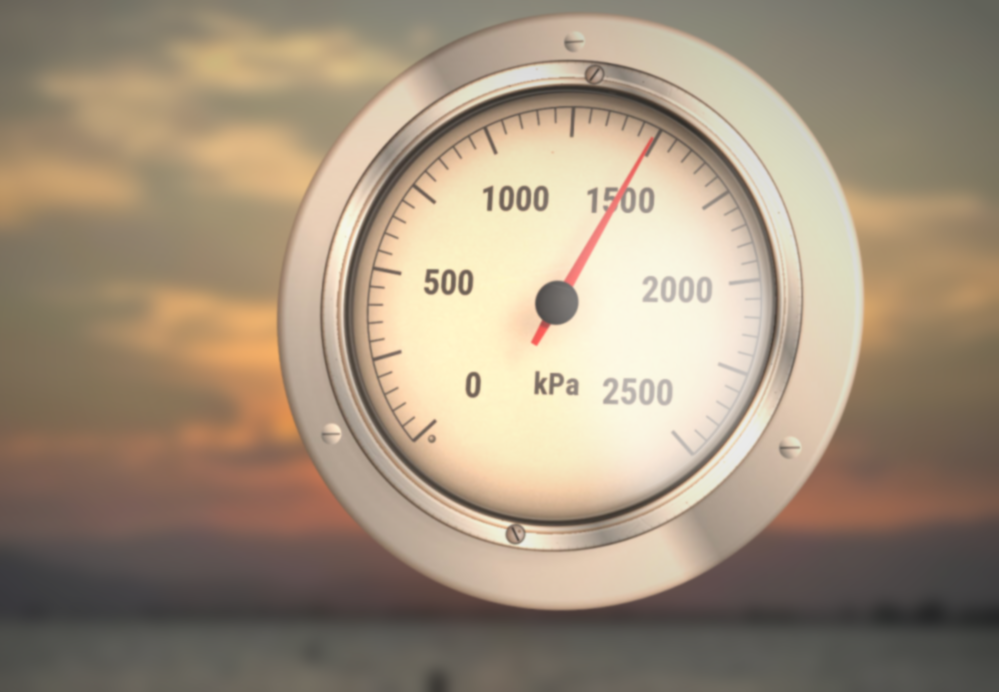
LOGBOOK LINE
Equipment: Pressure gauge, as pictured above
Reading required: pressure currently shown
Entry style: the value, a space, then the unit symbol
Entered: 1500 kPa
